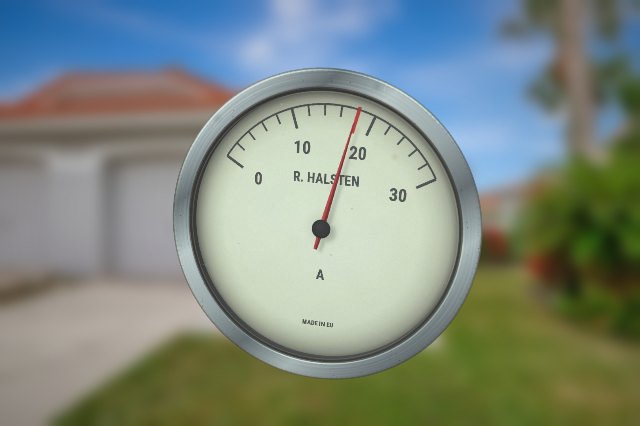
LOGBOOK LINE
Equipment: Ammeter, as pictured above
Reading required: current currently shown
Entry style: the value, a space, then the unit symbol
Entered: 18 A
